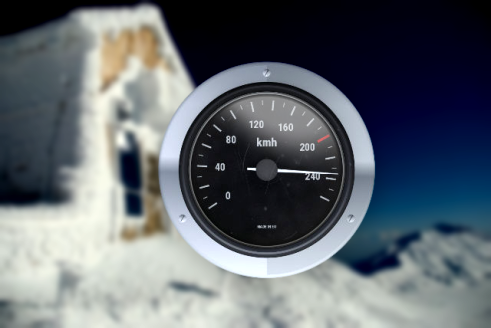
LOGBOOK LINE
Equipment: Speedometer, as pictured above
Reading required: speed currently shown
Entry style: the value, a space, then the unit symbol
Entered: 235 km/h
